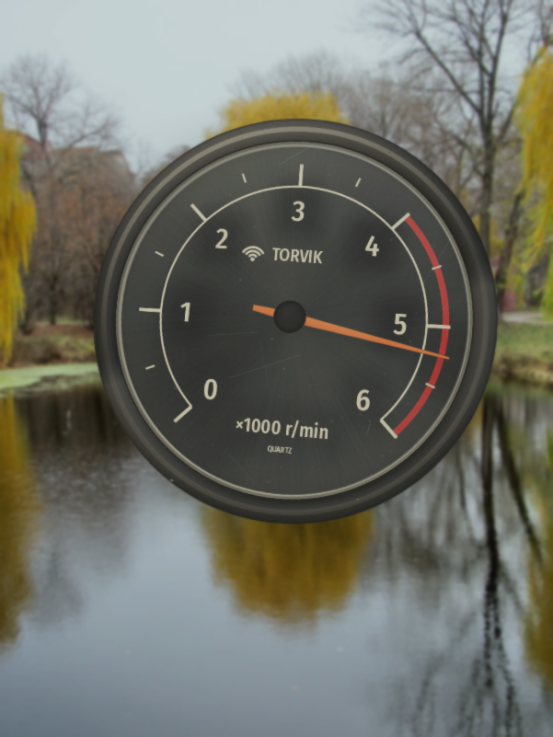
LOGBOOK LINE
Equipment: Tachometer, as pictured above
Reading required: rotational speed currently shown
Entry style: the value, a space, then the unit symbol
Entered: 5250 rpm
